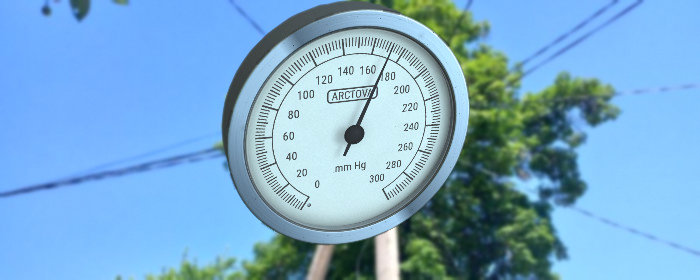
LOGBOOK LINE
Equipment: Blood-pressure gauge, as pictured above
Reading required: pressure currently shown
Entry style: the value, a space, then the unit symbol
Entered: 170 mmHg
